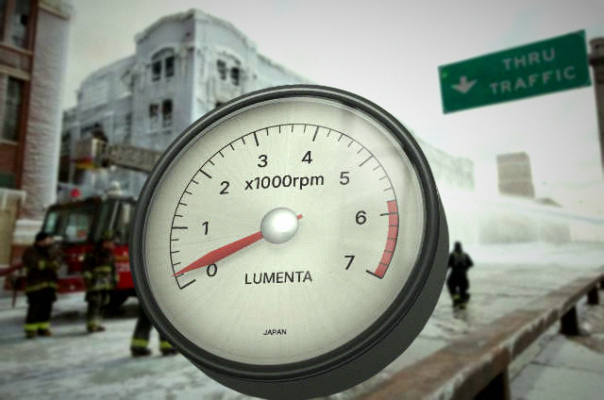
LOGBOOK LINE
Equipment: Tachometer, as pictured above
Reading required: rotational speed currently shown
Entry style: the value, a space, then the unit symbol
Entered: 200 rpm
